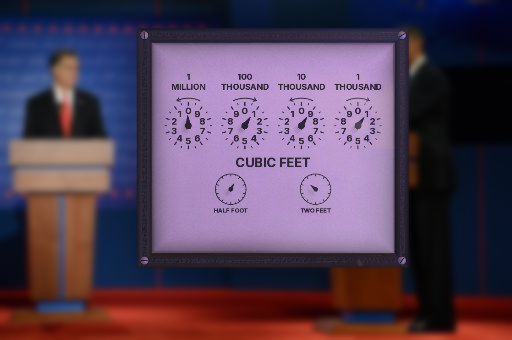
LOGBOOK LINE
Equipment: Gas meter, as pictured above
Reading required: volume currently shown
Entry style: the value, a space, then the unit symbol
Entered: 9100 ft³
